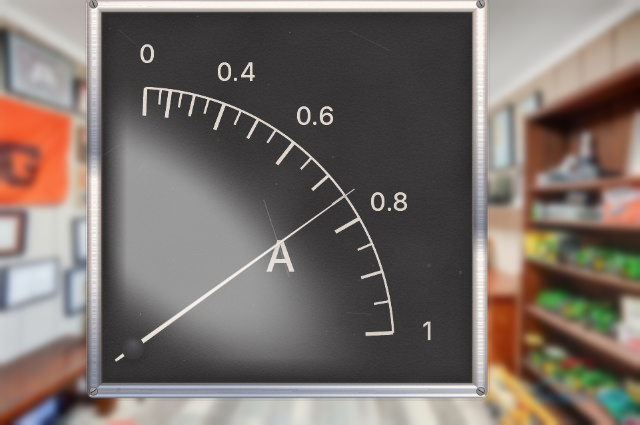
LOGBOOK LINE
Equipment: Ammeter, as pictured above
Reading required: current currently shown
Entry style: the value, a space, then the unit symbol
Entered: 0.75 A
